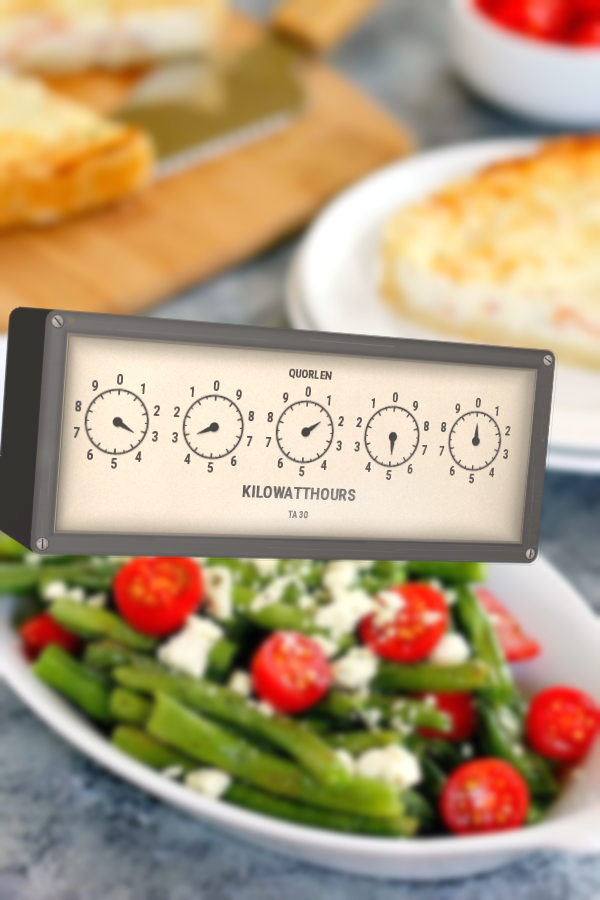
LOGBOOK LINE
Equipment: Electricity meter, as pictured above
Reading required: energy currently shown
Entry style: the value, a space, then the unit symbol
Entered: 33150 kWh
